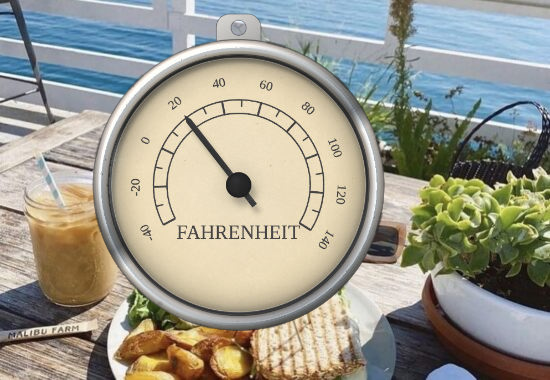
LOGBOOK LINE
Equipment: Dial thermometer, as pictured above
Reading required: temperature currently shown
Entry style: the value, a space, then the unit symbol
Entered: 20 °F
